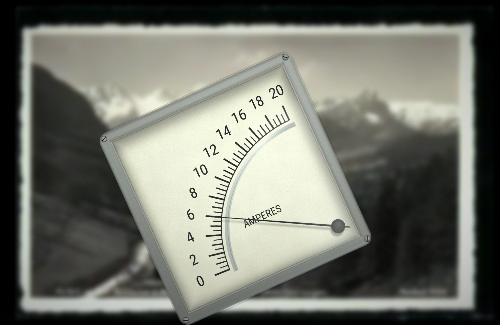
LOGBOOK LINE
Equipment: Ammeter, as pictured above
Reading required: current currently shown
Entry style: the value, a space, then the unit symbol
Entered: 6 A
